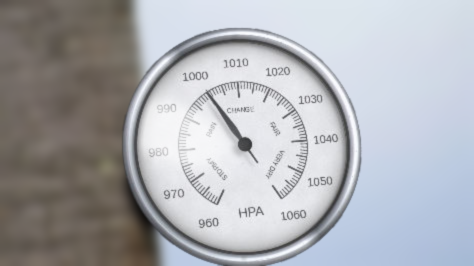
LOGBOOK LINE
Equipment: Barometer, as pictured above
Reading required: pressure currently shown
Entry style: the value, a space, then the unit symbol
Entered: 1000 hPa
